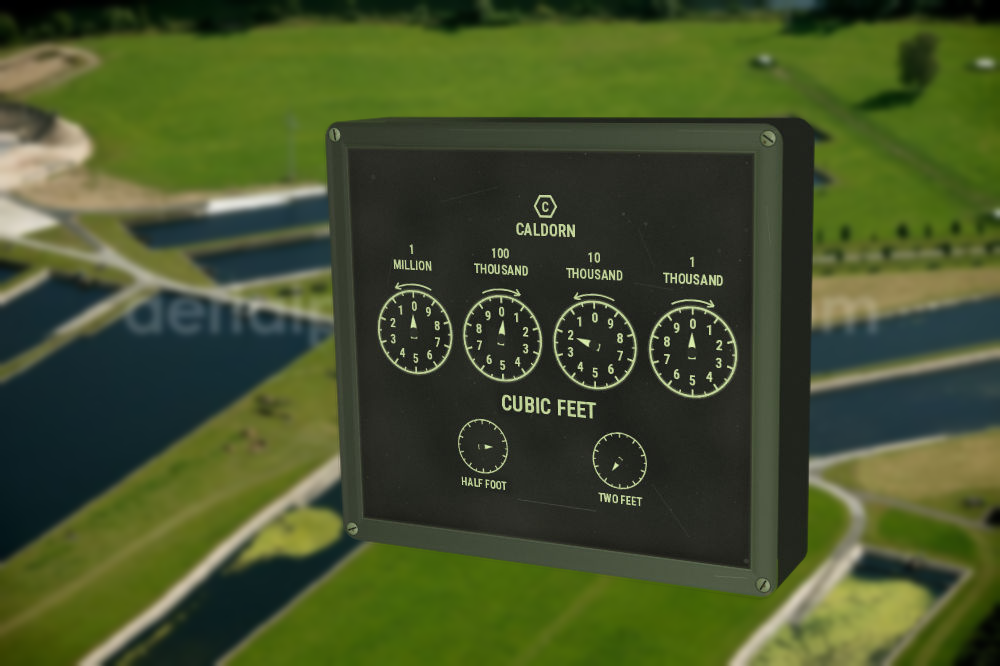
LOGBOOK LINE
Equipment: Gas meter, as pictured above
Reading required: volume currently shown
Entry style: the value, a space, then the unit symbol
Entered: 2000 ft³
